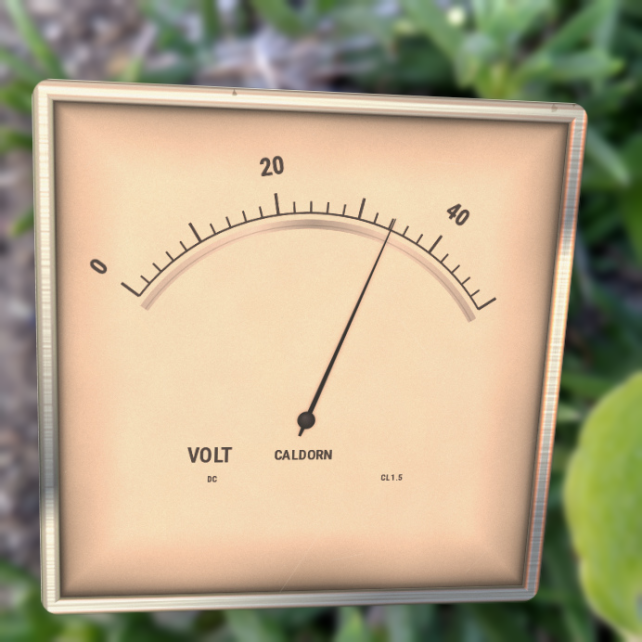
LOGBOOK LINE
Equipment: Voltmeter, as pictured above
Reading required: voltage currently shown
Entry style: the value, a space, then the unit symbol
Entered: 34 V
